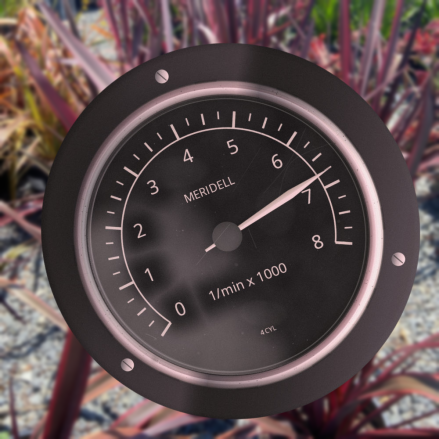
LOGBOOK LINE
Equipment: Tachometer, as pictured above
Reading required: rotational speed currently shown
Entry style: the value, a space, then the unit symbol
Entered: 6750 rpm
